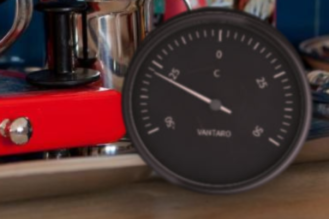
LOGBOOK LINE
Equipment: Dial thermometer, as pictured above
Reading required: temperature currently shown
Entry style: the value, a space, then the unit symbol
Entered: -27.5 °C
